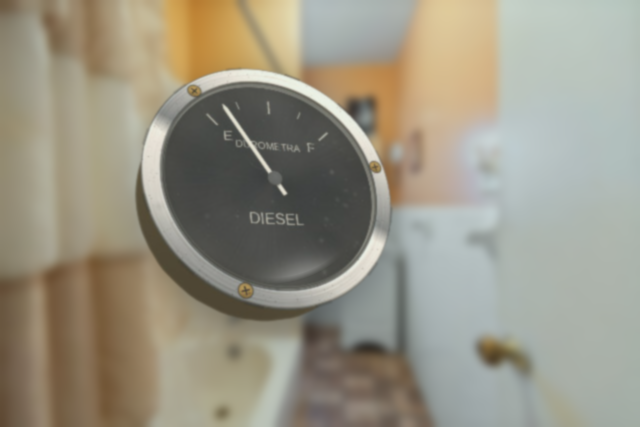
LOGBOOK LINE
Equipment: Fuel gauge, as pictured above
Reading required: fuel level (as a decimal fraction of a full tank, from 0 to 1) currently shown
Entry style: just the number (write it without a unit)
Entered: 0.125
